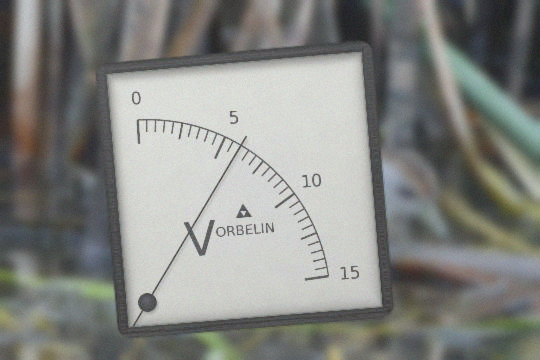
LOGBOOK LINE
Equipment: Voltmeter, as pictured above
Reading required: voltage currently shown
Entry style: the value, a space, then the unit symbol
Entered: 6 V
